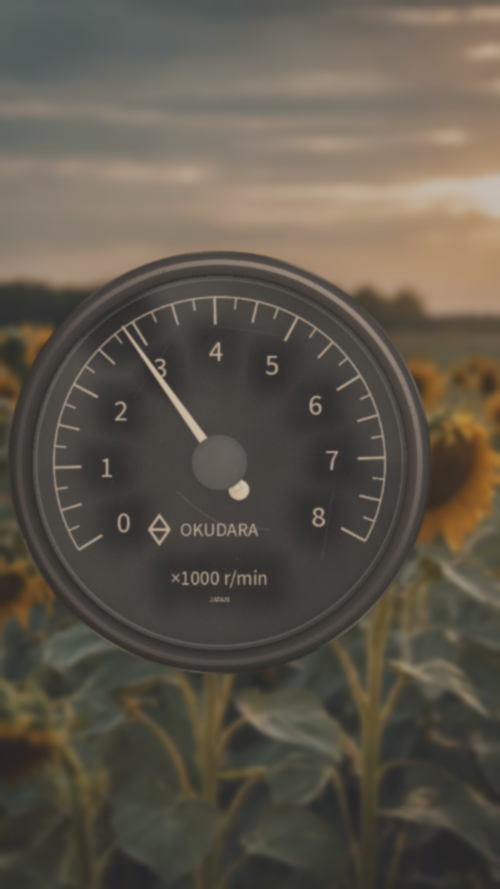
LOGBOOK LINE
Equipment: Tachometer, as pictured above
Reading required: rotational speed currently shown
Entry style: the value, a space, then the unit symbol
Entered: 2875 rpm
